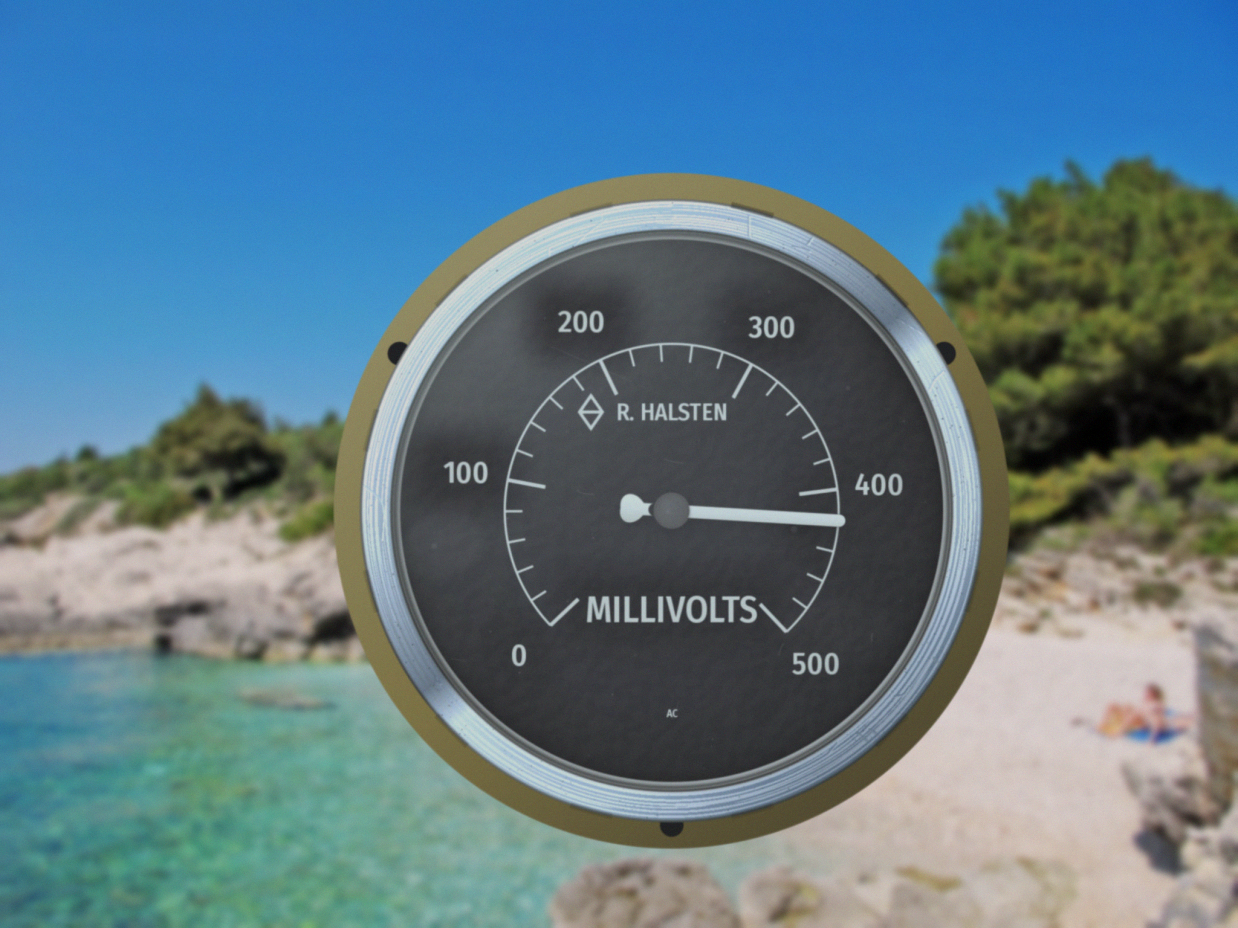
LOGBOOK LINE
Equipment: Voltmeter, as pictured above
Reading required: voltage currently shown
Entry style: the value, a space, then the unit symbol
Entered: 420 mV
